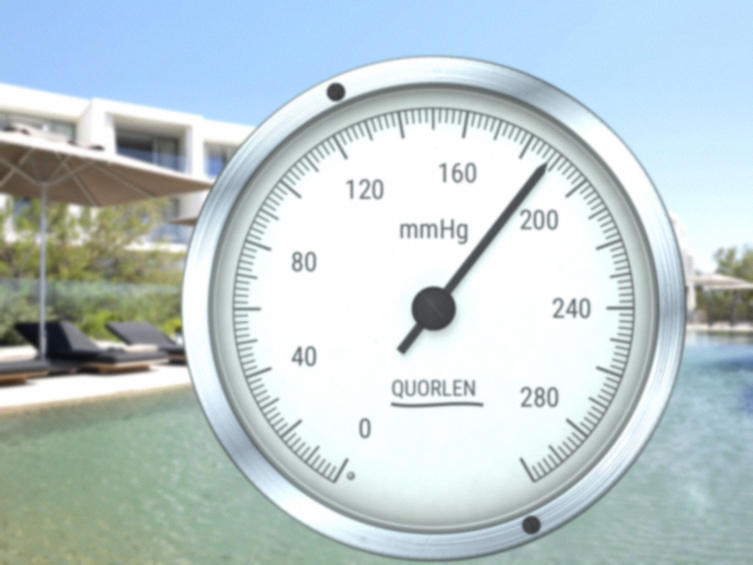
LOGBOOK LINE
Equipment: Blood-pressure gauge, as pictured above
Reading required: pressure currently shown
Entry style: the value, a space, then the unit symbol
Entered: 188 mmHg
